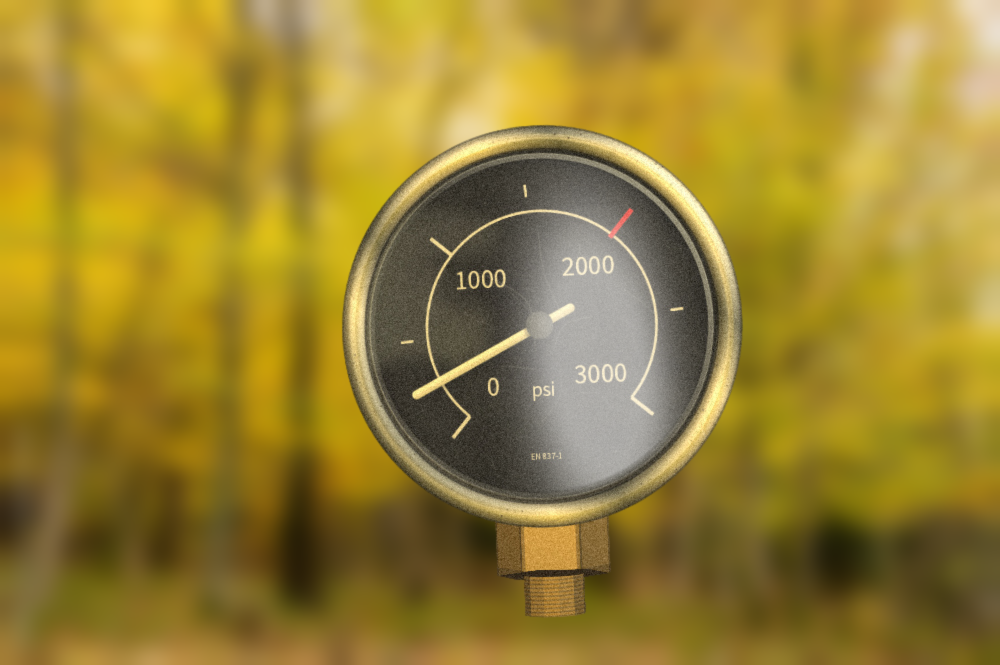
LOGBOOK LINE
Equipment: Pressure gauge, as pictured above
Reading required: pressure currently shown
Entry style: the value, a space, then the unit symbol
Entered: 250 psi
